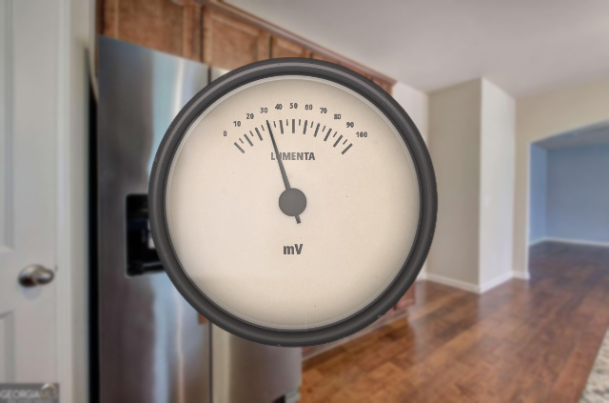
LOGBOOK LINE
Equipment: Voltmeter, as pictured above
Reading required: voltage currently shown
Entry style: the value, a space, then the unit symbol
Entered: 30 mV
